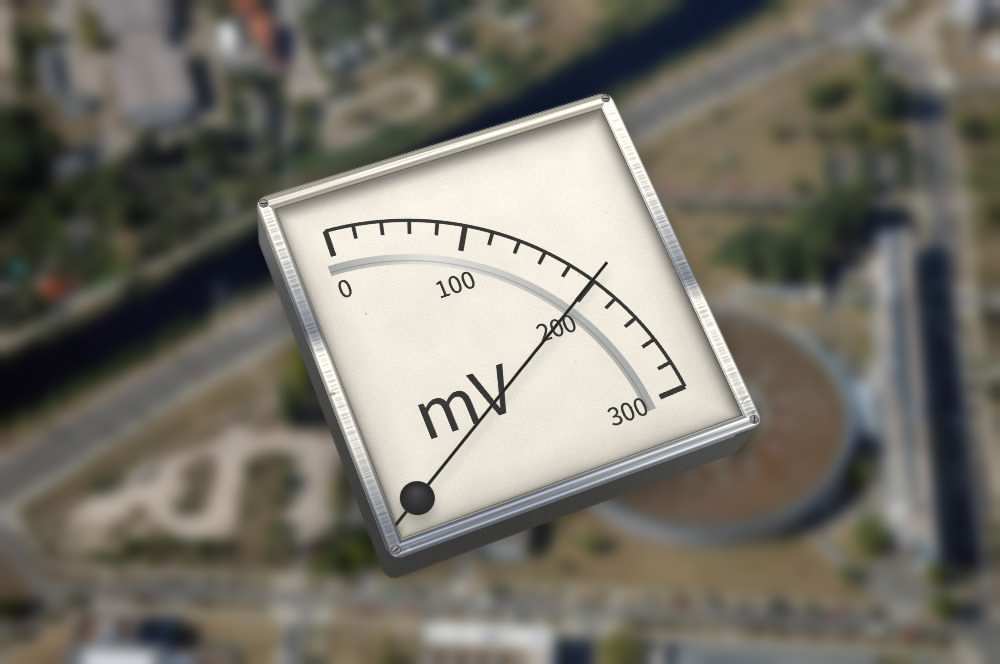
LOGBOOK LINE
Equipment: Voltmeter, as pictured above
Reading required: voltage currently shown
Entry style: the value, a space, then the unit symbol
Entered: 200 mV
